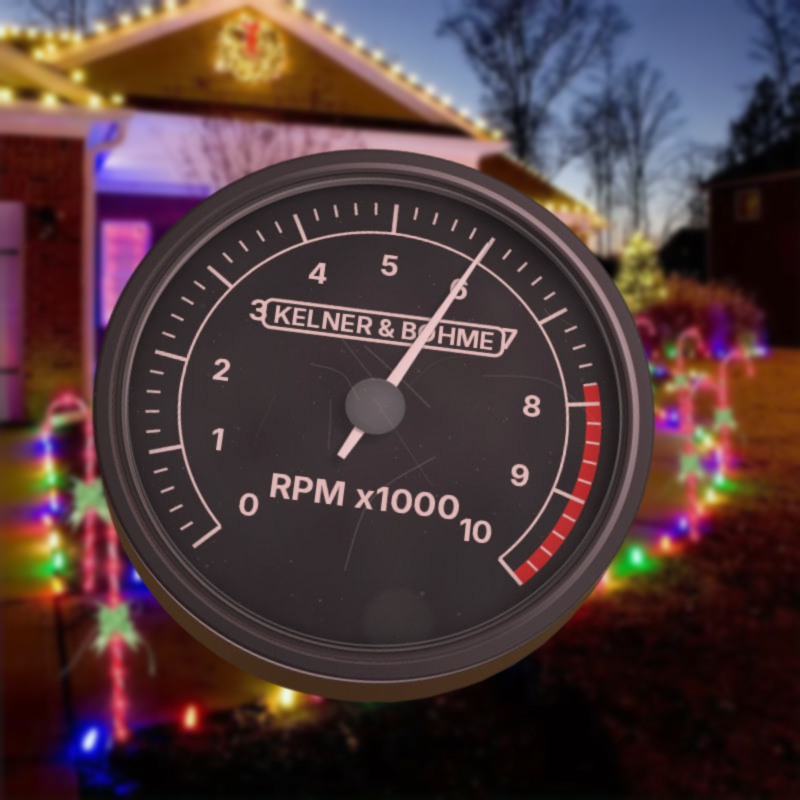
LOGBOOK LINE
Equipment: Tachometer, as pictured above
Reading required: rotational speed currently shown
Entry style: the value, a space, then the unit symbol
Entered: 6000 rpm
